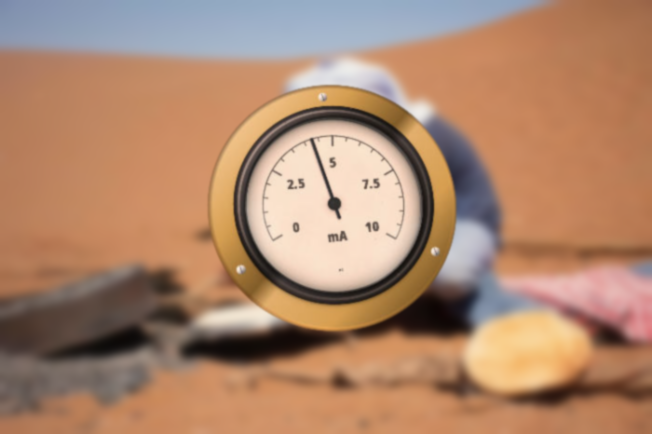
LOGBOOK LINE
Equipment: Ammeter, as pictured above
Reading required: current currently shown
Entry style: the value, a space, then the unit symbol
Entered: 4.25 mA
